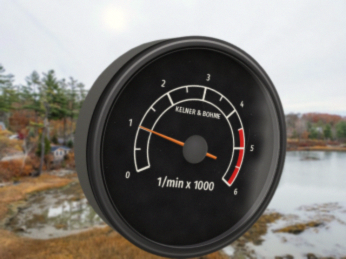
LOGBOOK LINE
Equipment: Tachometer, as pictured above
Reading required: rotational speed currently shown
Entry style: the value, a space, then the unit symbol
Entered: 1000 rpm
